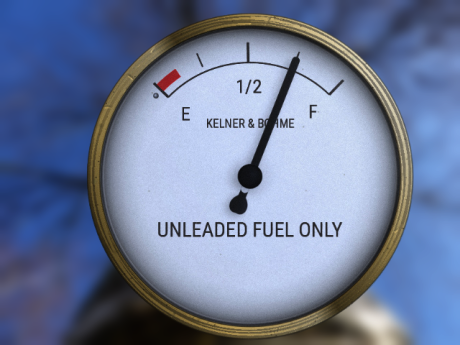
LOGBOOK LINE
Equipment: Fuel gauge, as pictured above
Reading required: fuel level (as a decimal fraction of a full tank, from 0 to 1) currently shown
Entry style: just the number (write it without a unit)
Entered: 0.75
